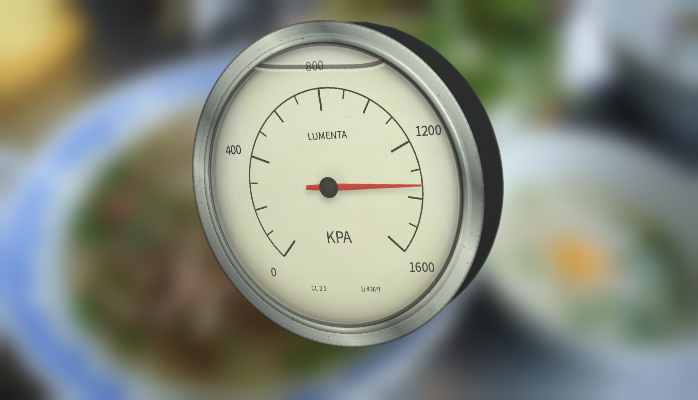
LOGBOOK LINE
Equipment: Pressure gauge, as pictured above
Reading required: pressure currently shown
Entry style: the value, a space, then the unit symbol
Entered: 1350 kPa
